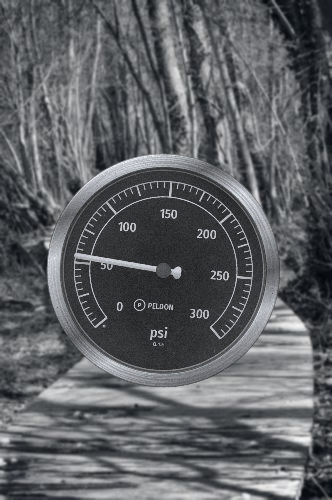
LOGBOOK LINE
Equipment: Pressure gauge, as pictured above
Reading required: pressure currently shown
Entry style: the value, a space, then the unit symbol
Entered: 55 psi
